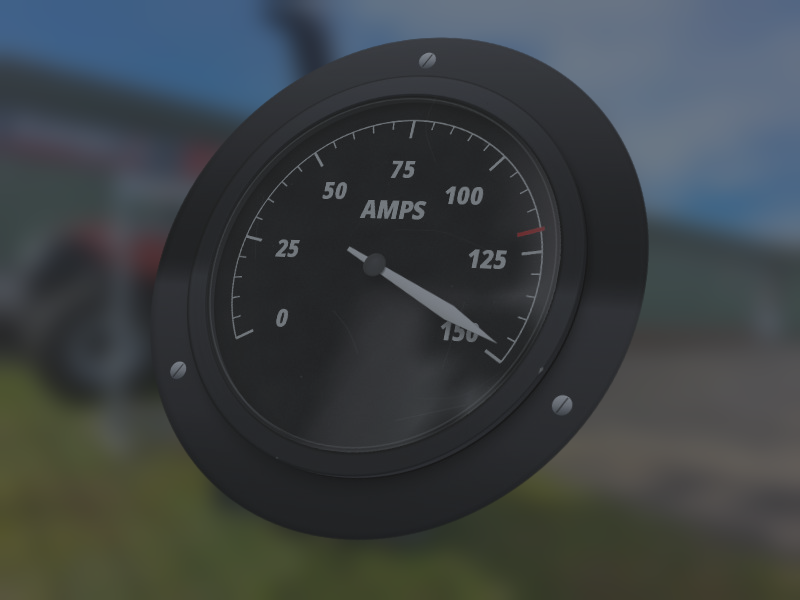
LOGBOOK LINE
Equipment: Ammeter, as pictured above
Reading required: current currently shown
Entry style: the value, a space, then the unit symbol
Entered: 147.5 A
